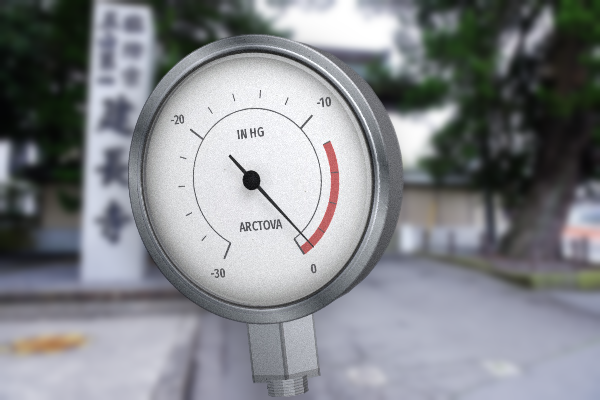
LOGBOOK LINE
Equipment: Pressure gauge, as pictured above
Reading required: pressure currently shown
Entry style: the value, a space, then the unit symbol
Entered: -1 inHg
